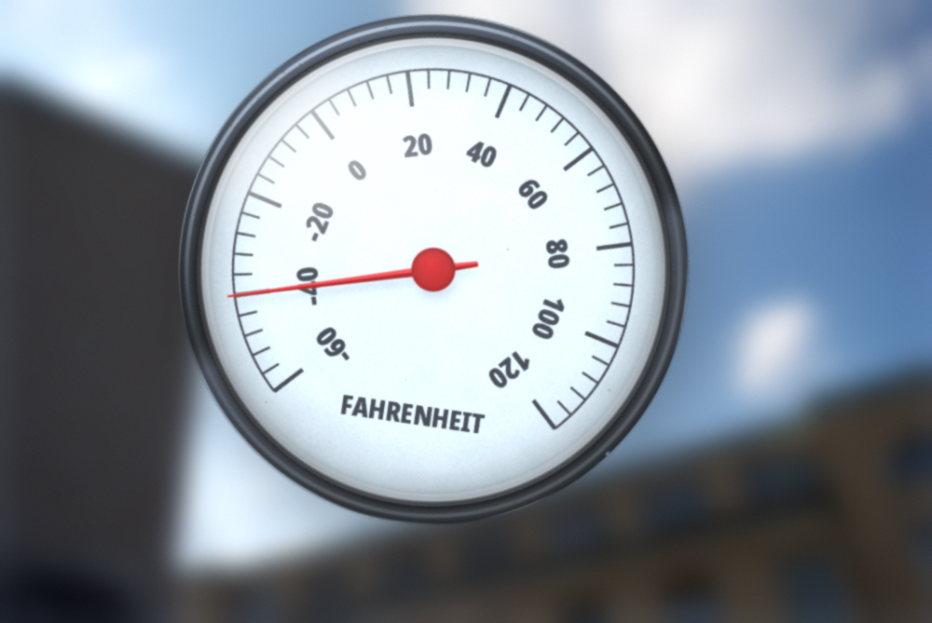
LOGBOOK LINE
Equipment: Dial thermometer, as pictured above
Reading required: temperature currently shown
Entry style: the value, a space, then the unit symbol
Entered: -40 °F
